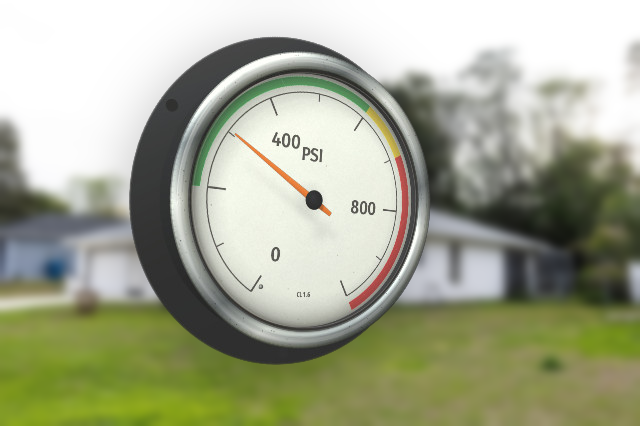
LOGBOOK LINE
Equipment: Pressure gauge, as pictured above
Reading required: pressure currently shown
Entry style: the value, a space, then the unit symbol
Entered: 300 psi
